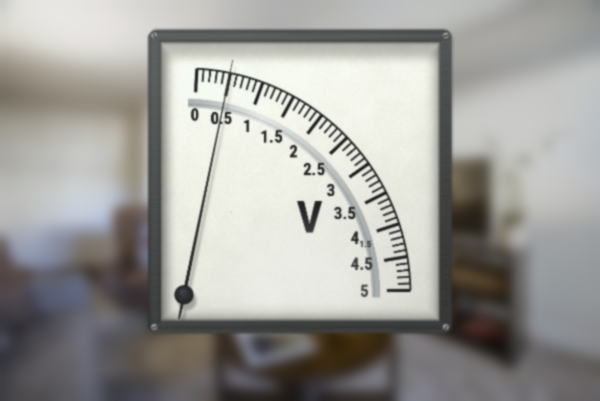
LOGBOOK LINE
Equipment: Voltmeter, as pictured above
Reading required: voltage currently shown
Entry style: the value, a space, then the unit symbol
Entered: 0.5 V
